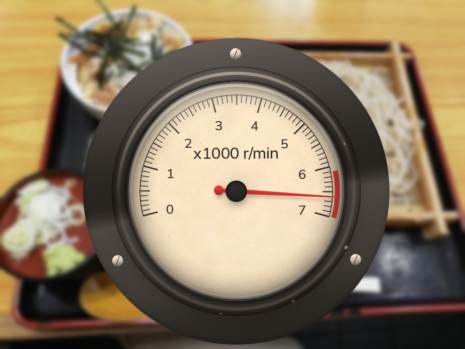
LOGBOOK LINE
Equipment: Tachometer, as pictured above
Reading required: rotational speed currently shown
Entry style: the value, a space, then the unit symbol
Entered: 6600 rpm
